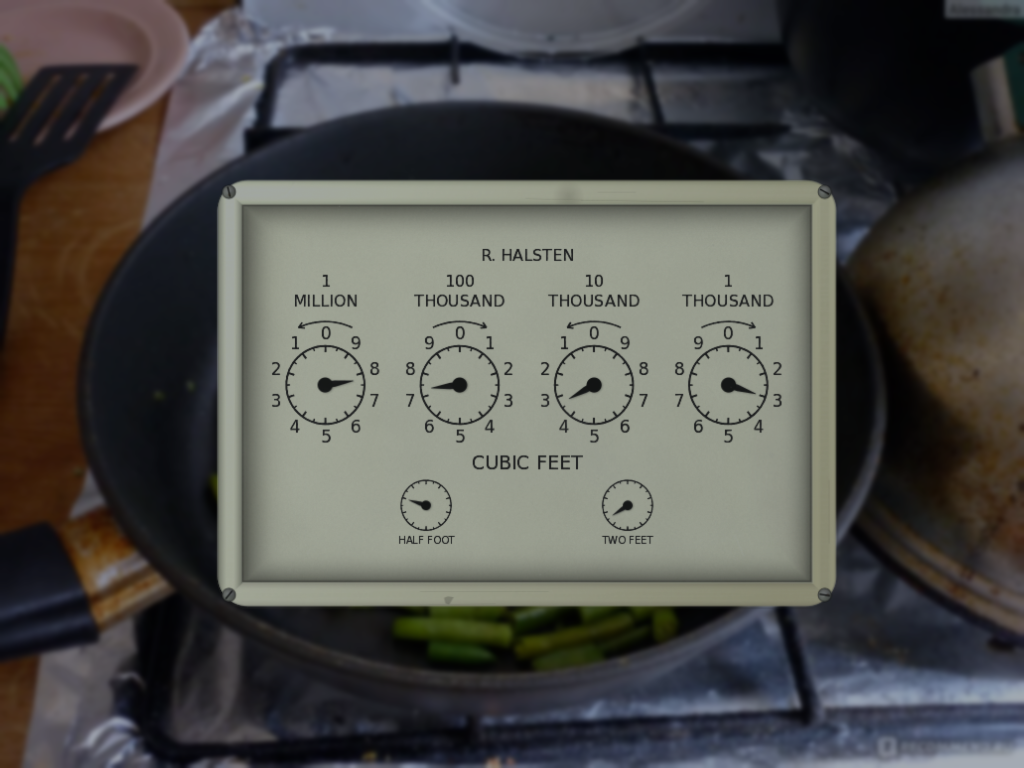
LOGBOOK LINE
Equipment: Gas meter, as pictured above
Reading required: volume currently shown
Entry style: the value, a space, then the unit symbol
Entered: 773300 ft³
